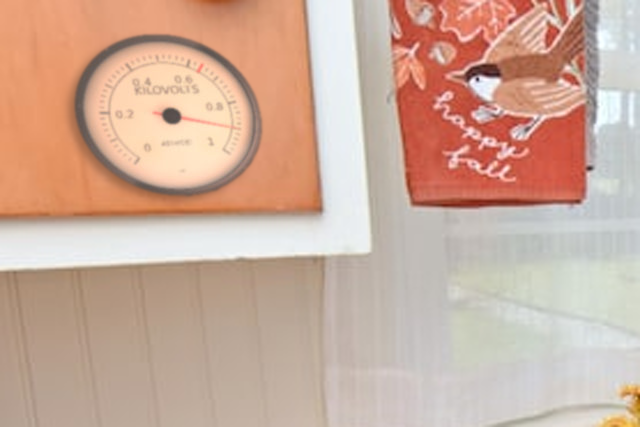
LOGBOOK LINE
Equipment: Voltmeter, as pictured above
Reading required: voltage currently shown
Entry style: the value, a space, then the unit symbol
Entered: 0.9 kV
